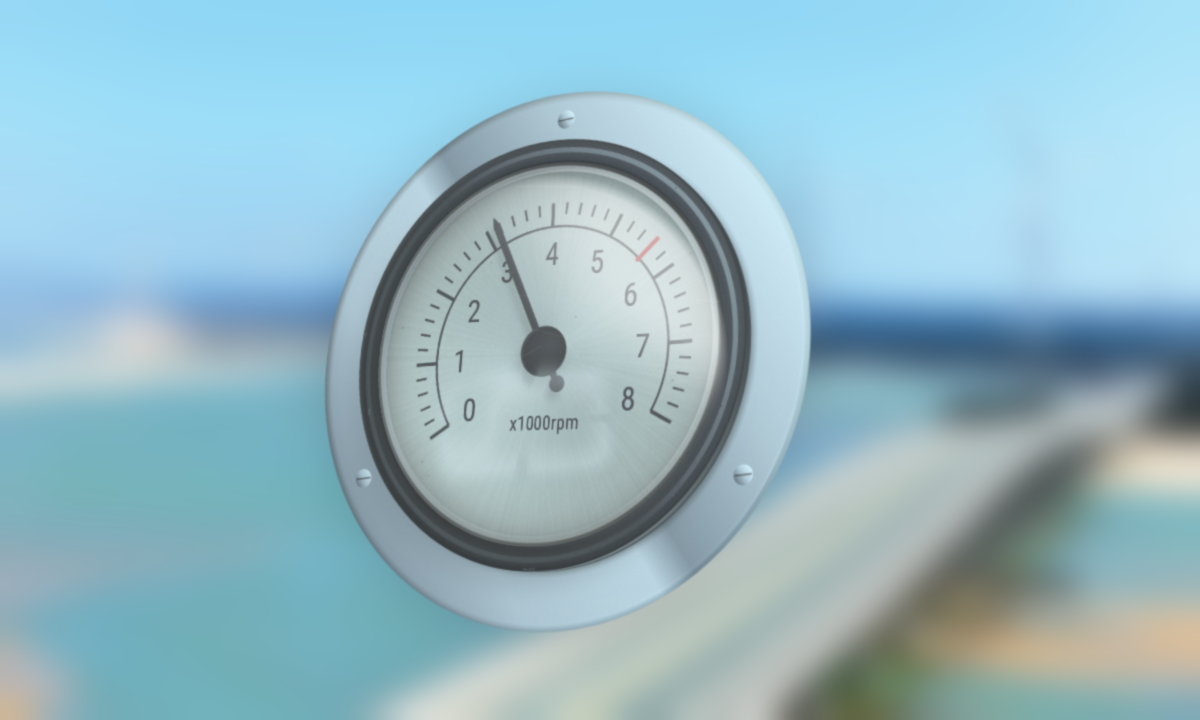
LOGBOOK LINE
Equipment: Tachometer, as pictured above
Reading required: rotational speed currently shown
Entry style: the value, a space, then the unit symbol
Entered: 3200 rpm
